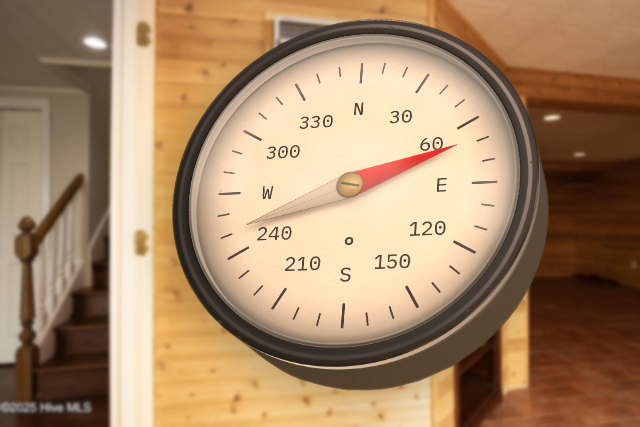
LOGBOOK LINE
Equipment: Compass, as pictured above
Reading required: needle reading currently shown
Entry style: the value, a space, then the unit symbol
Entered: 70 °
